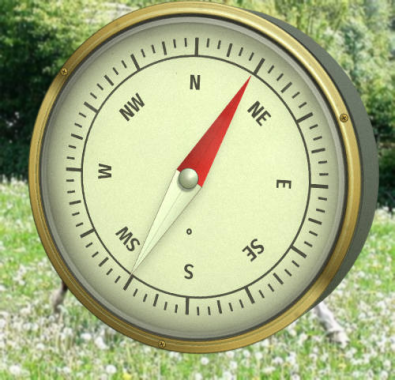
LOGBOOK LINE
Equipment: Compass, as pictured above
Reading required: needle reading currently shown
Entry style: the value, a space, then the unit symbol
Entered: 30 °
